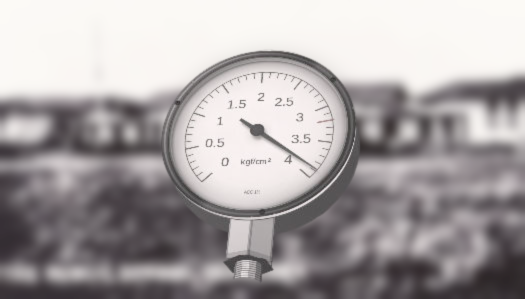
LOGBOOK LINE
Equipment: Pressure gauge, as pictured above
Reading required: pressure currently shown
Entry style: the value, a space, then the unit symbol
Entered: 3.9 kg/cm²
